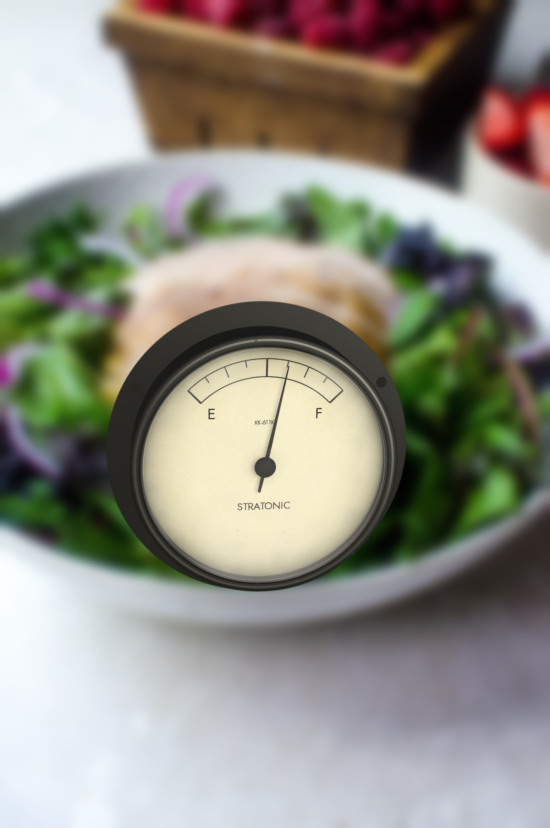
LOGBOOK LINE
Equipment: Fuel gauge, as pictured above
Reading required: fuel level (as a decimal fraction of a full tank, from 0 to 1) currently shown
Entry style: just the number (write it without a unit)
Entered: 0.625
